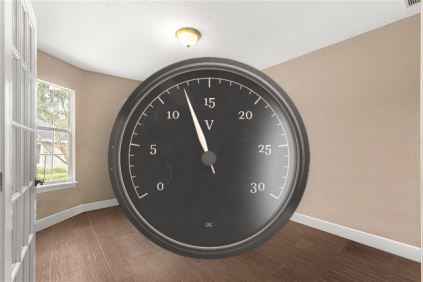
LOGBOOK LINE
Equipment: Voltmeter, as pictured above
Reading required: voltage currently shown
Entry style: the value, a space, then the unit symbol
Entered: 12.5 V
